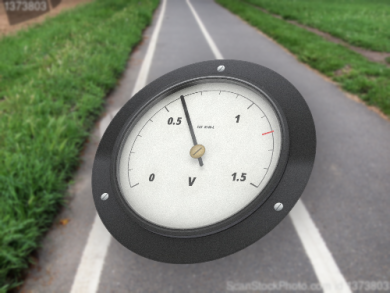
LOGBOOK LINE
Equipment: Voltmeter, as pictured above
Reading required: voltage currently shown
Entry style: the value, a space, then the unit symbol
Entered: 0.6 V
